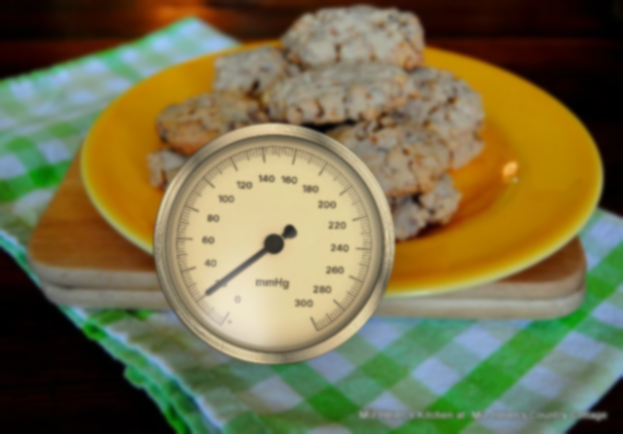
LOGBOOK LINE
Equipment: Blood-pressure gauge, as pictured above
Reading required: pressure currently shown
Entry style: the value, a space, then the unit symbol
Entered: 20 mmHg
